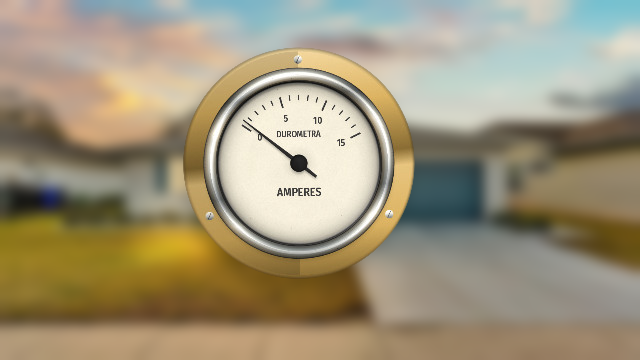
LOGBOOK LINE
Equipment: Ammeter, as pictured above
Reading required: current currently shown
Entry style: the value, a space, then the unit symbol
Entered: 0.5 A
